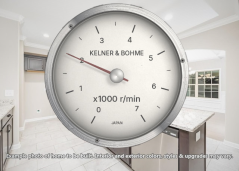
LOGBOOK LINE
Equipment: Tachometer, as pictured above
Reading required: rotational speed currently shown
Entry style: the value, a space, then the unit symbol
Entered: 2000 rpm
